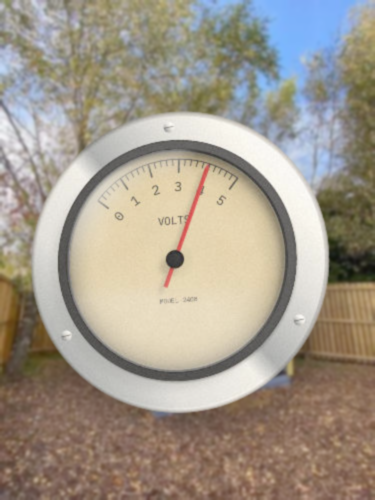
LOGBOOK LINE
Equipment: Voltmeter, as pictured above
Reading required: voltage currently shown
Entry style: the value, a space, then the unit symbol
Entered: 4 V
